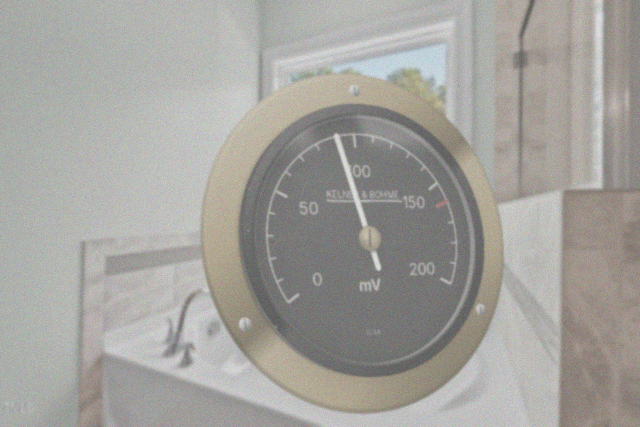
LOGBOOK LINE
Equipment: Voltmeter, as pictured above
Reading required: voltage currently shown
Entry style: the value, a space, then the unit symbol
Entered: 90 mV
